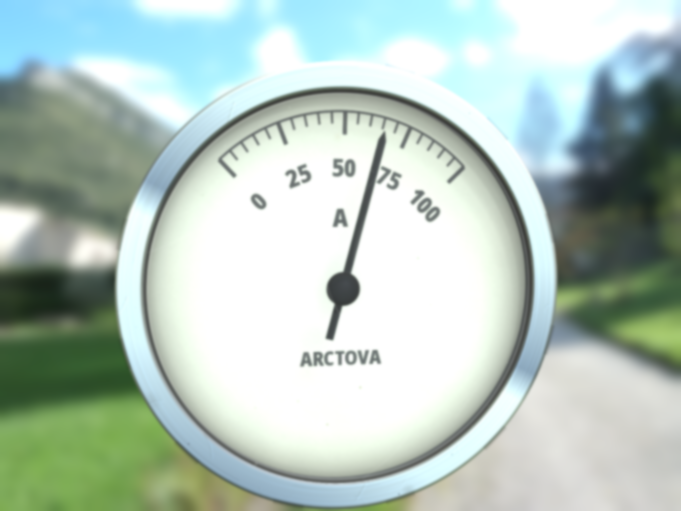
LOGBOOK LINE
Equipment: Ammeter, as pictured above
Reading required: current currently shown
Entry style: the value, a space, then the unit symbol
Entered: 65 A
